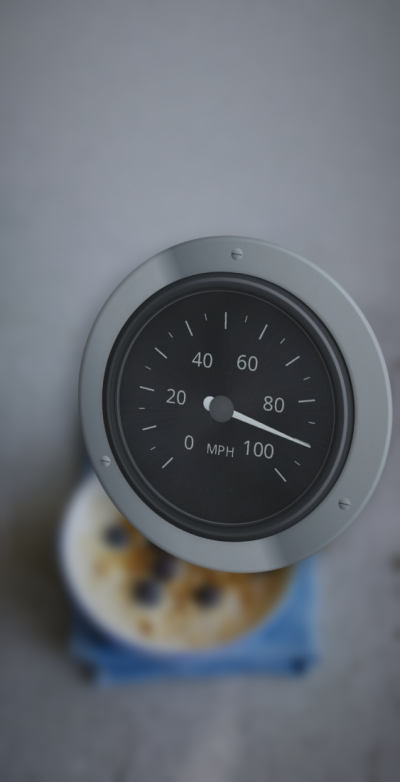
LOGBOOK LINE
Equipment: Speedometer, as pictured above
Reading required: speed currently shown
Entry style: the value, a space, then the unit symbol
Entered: 90 mph
